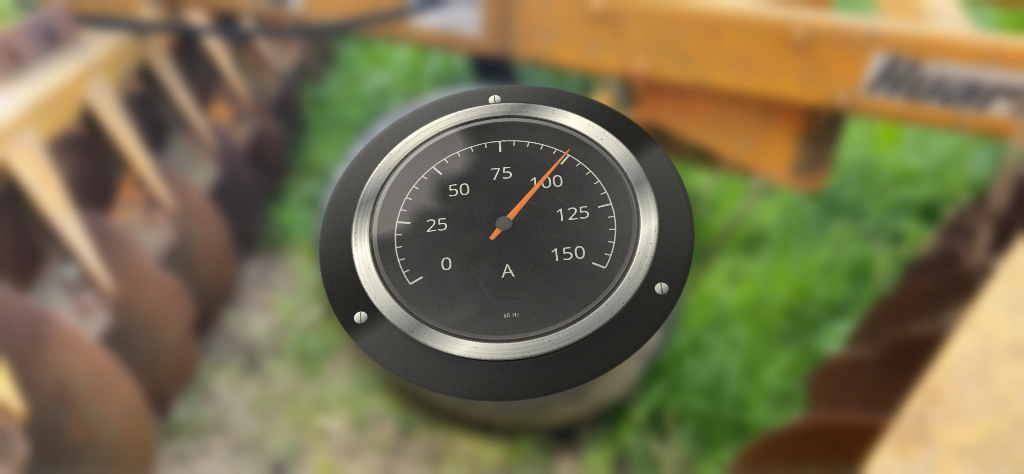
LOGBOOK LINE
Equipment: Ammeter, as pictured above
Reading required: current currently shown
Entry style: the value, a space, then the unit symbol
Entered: 100 A
